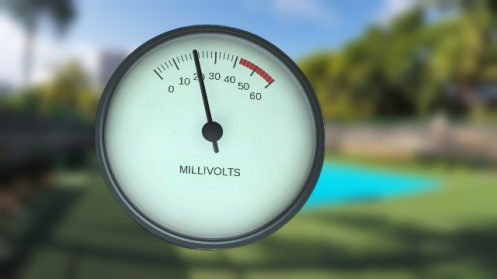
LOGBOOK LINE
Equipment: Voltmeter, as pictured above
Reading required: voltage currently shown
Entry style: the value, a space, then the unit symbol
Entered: 20 mV
